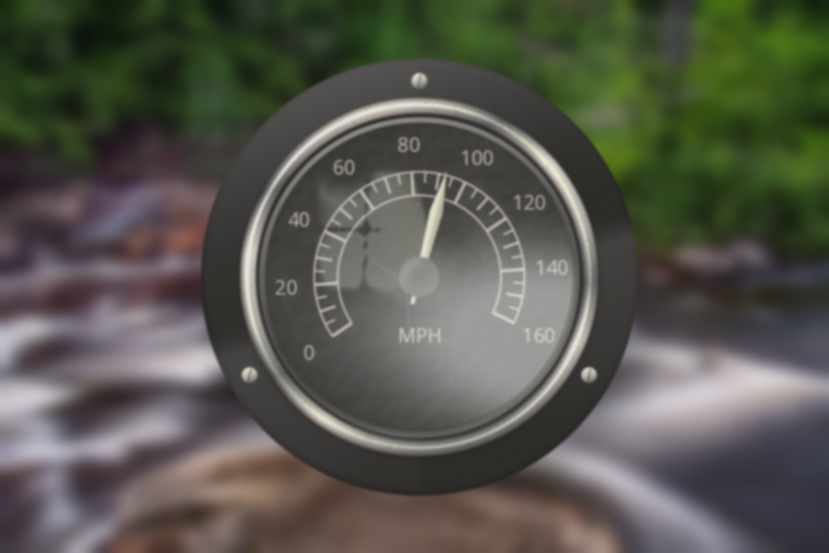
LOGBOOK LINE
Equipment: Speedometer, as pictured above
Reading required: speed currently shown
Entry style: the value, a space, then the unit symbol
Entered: 92.5 mph
